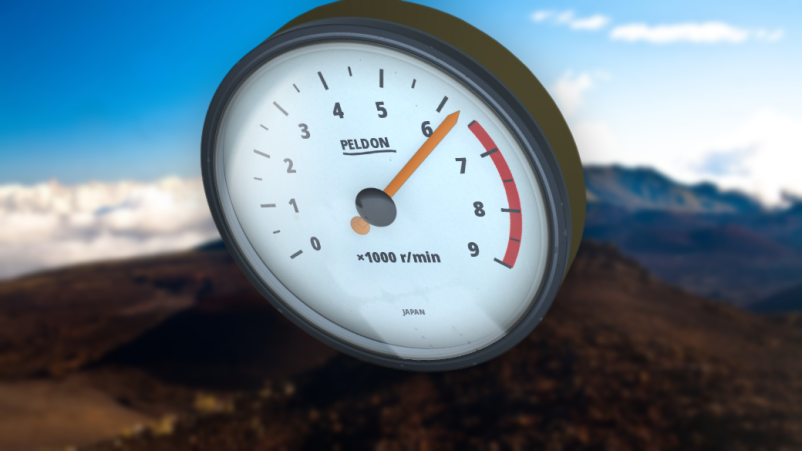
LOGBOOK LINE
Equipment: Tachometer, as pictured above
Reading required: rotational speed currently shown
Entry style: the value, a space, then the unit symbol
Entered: 6250 rpm
